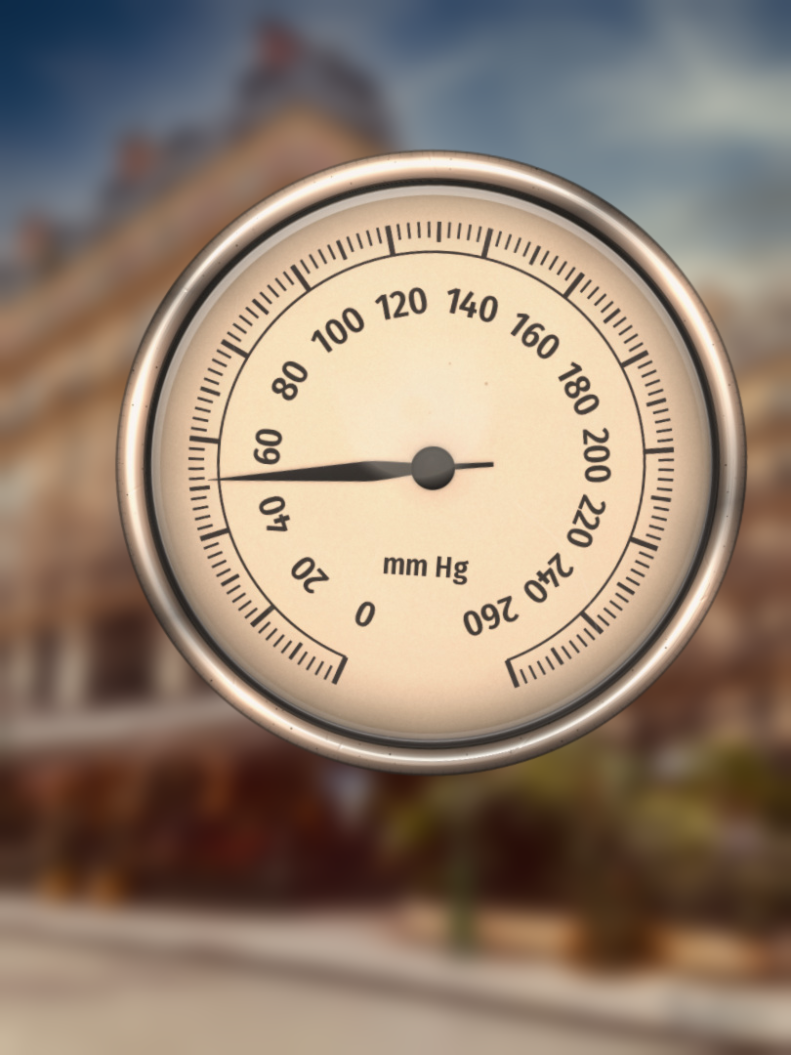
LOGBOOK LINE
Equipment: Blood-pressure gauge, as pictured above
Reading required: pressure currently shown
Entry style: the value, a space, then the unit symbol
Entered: 52 mmHg
